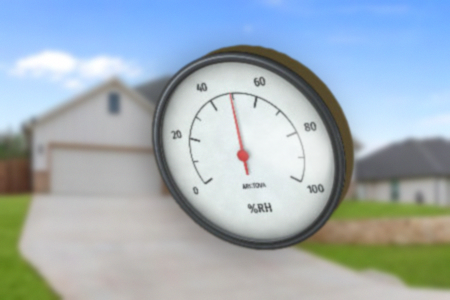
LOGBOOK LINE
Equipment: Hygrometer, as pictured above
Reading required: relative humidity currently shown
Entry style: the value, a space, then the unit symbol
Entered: 50 %
